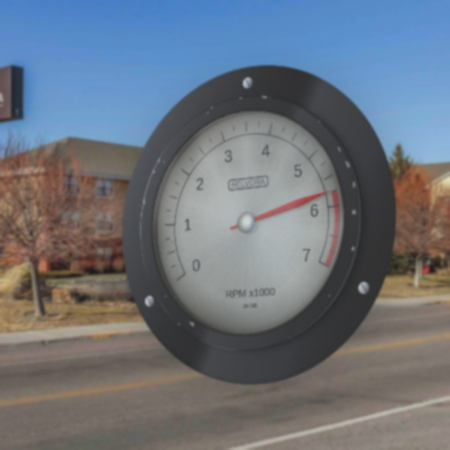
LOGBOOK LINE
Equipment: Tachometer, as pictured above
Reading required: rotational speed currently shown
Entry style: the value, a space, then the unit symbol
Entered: 5750 rpm
